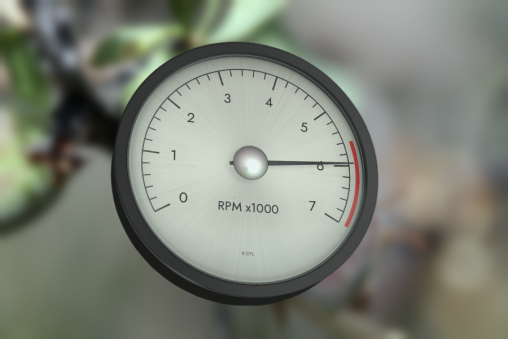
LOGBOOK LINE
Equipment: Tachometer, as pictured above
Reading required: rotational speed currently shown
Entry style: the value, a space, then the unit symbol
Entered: 6000 rpm
